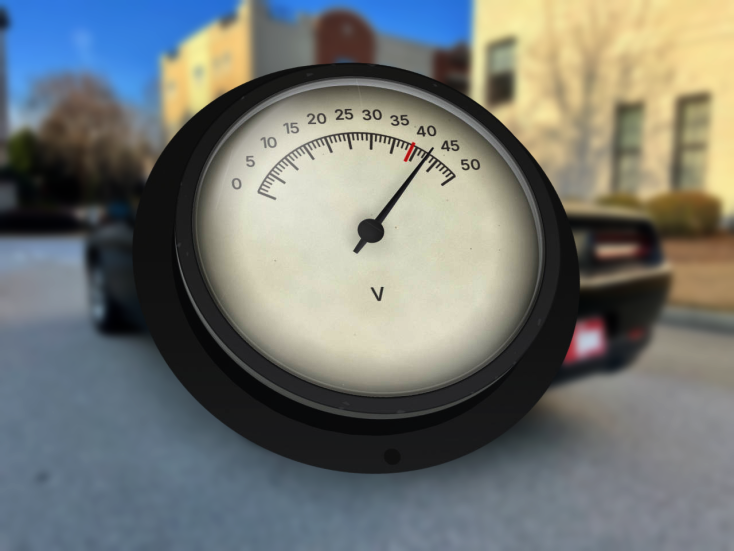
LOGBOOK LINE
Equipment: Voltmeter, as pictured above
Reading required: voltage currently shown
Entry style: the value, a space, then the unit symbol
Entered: 43 V
